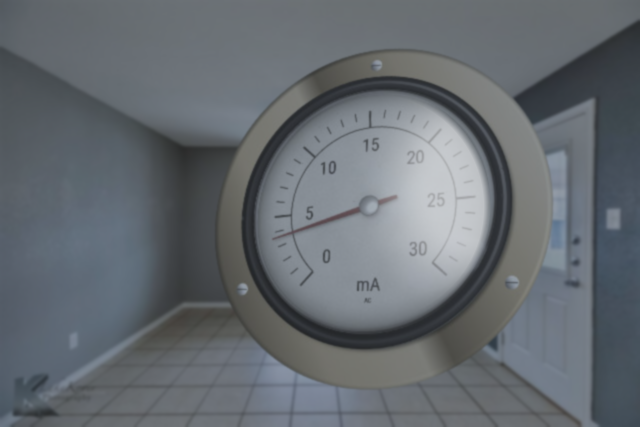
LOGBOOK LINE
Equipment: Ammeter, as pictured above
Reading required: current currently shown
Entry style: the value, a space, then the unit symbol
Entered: 3.5 mA
